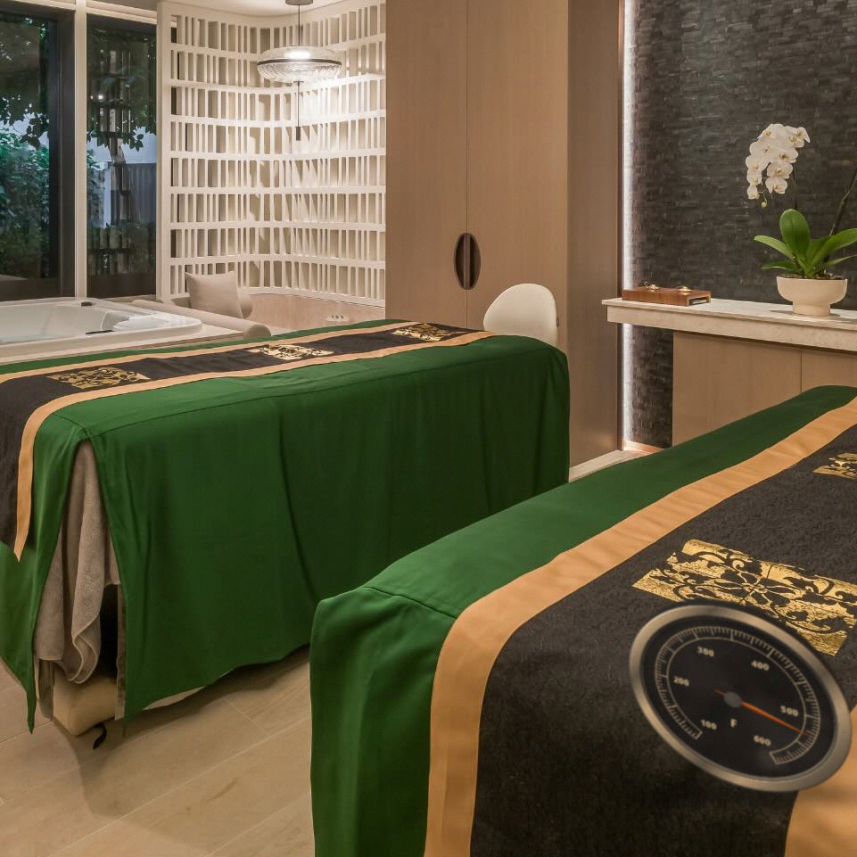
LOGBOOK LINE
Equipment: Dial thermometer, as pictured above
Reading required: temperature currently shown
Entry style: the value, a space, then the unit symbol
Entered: 525 °F
